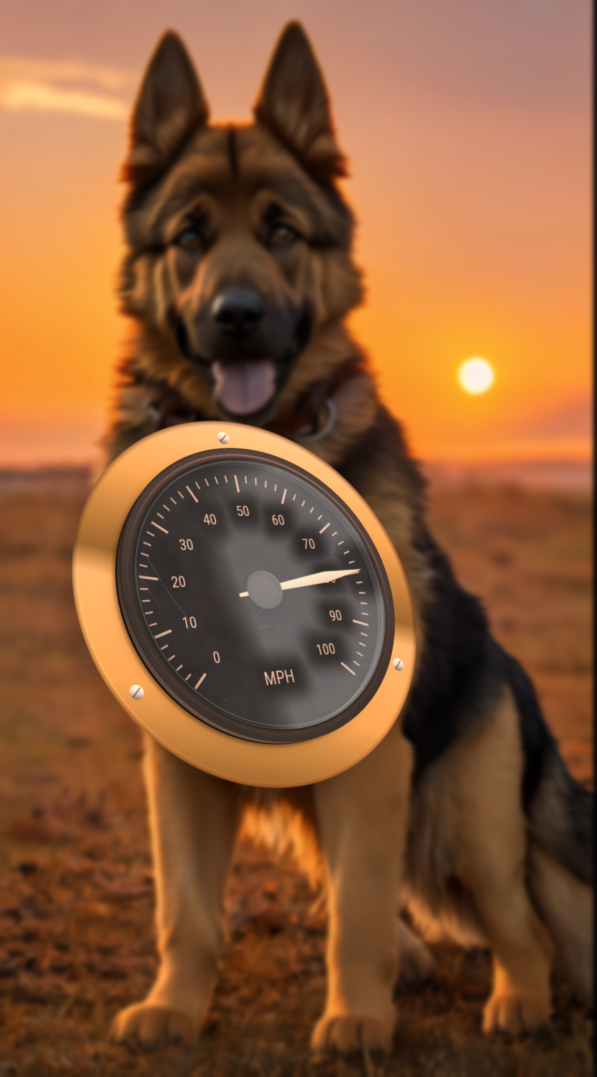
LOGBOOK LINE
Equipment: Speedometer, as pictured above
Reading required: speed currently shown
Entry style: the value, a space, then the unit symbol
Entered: 80 mph
